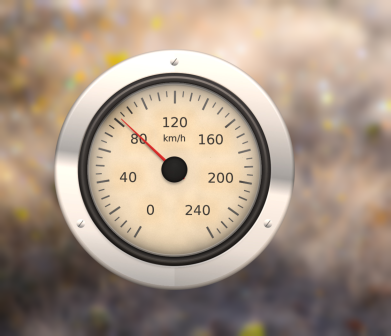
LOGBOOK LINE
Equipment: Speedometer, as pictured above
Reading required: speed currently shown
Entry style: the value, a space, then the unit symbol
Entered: 82.5 km/h
